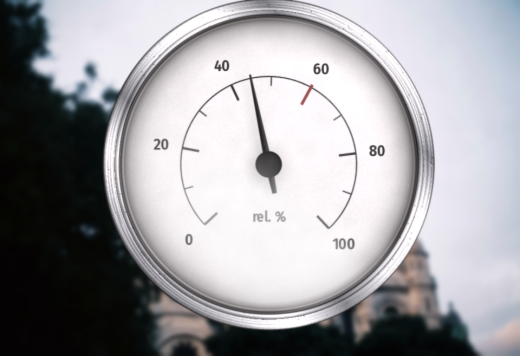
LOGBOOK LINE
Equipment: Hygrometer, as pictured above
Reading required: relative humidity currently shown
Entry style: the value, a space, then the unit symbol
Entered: 45 %
